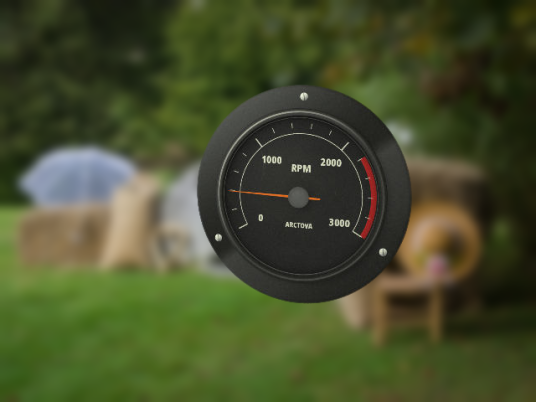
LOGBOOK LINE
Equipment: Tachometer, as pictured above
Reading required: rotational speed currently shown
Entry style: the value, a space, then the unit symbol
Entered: 400 rpm
